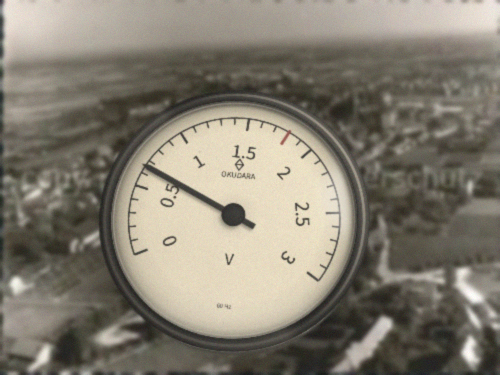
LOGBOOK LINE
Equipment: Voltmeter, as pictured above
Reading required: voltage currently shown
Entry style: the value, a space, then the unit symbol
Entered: 0.65 V
